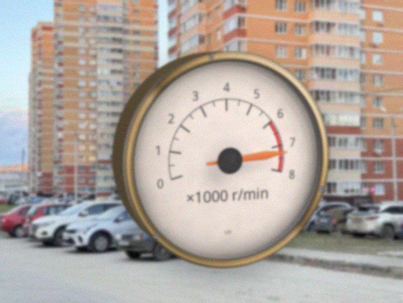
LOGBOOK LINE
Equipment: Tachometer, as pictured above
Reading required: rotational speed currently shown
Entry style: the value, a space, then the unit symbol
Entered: 7250 rpm
